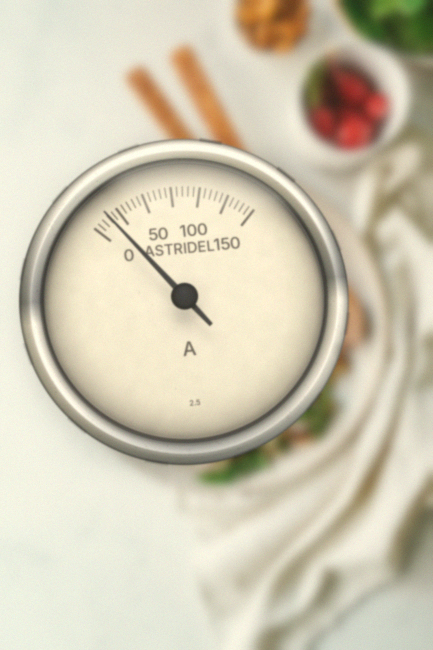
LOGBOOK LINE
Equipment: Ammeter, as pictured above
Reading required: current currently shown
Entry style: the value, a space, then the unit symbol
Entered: 15 A
